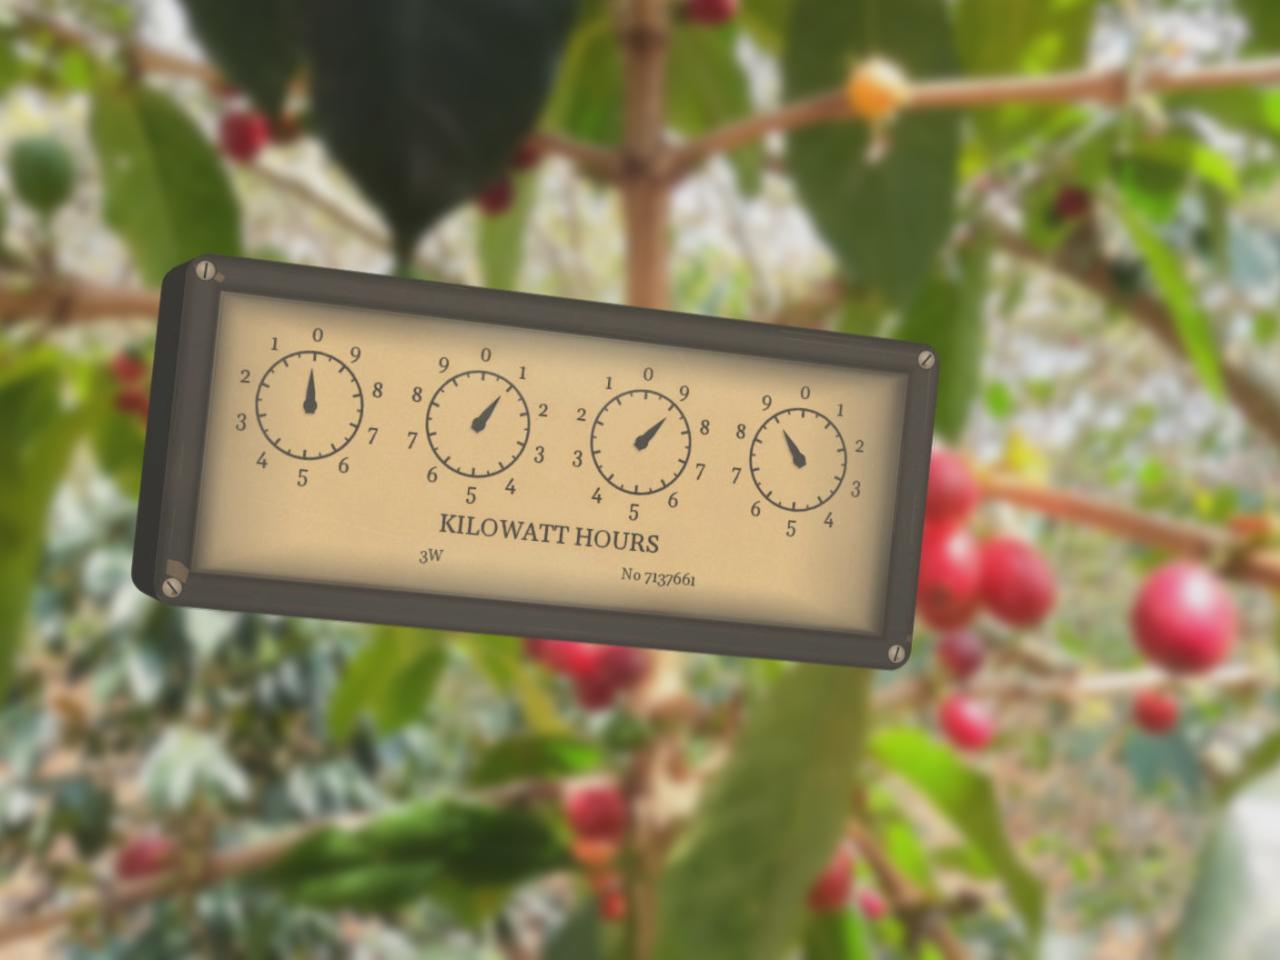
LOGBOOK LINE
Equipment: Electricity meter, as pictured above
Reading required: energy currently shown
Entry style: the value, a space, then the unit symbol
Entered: 89 kWh
